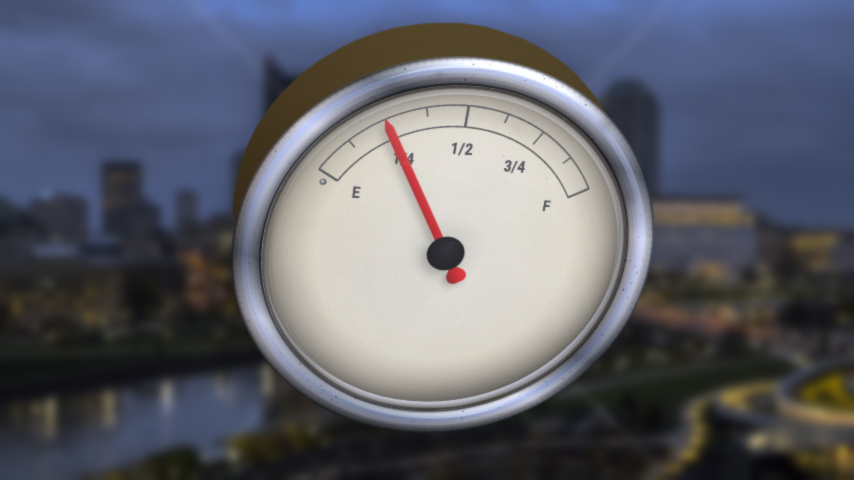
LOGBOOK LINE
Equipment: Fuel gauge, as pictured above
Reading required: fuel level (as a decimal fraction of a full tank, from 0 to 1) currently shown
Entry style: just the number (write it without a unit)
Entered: 0.25
